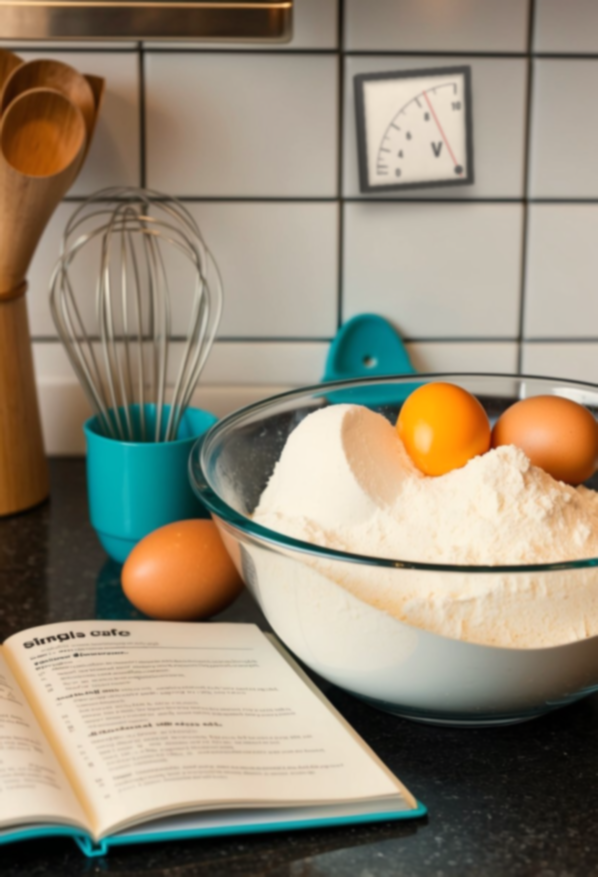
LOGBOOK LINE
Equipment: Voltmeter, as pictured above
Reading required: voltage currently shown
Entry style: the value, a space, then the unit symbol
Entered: 8.5 V
